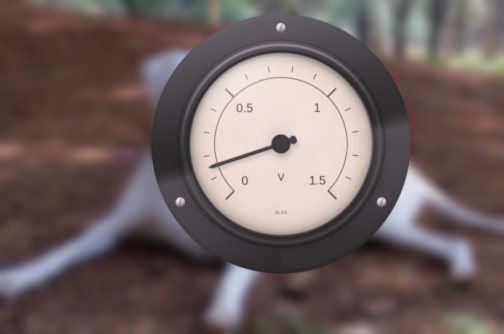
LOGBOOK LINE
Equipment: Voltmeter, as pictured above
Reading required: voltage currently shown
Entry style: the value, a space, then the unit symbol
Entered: 0.15 V
